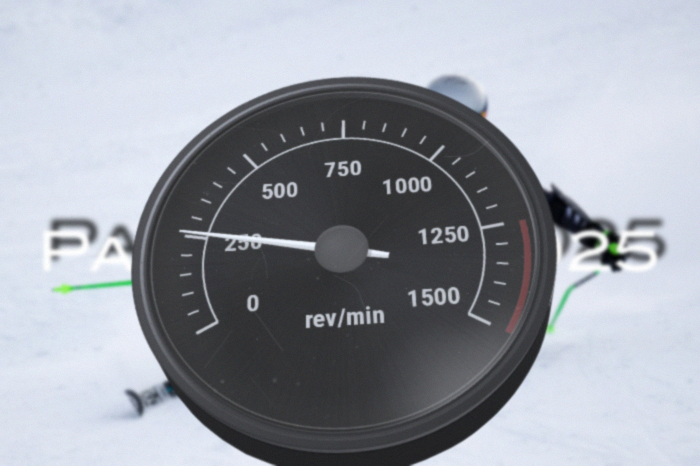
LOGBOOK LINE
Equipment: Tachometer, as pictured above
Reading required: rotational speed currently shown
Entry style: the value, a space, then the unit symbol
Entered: 250 rpm
